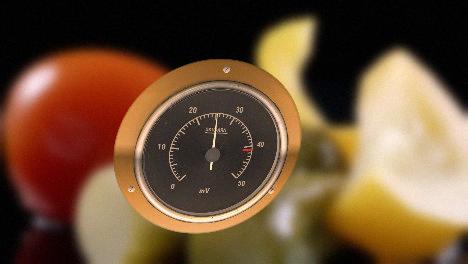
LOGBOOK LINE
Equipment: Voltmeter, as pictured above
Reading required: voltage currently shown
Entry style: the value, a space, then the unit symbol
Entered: 25 mV
